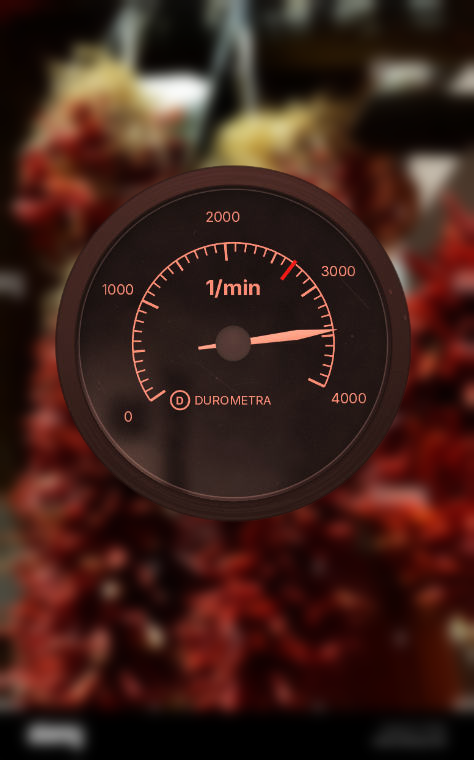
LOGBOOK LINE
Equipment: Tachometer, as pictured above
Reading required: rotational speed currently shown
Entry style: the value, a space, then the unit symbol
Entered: 3450 rpm
